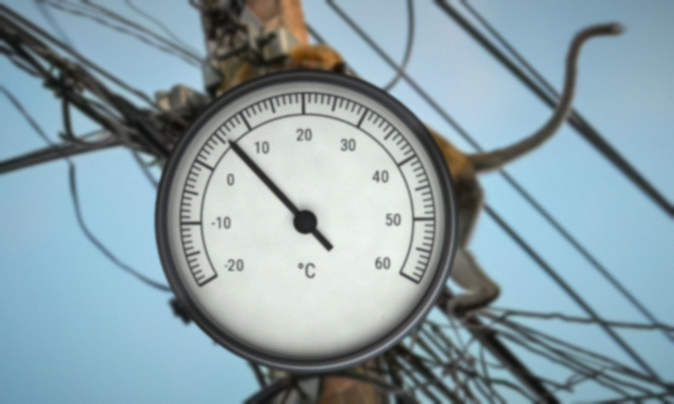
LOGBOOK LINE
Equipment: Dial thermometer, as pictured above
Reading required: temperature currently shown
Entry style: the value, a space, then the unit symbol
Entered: 6 °C
